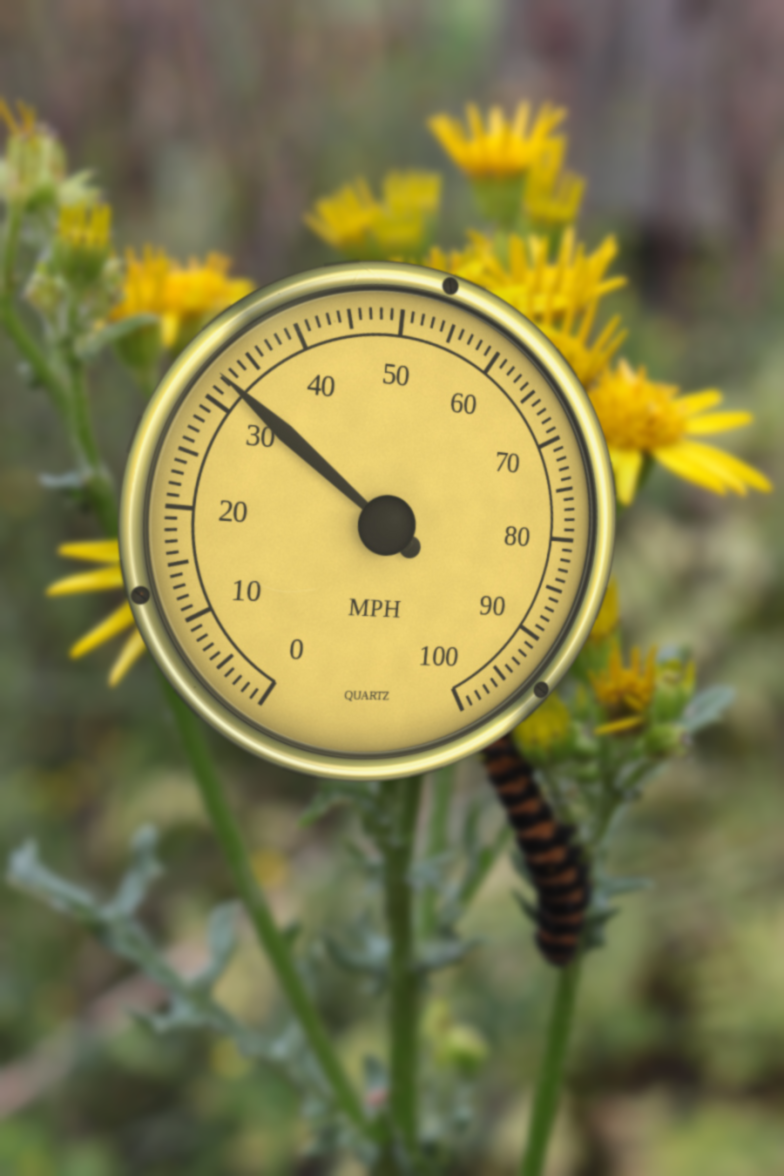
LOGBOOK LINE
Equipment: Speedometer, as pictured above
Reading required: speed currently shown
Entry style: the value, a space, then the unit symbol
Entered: 32 mph
